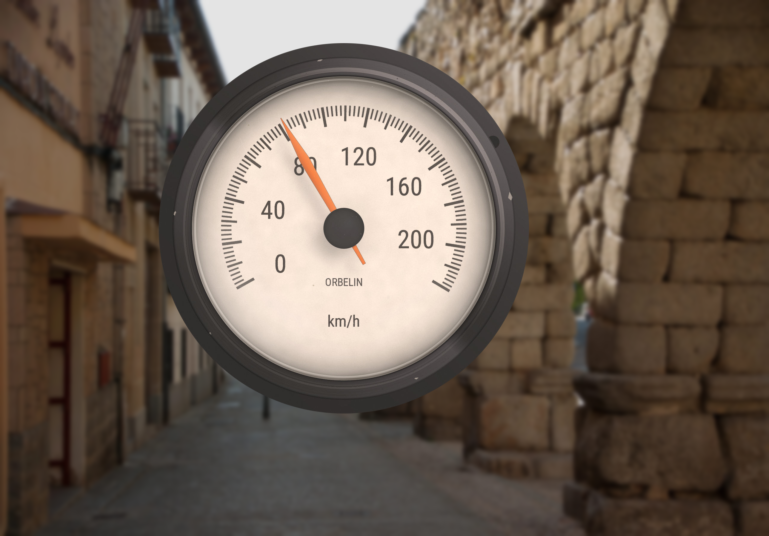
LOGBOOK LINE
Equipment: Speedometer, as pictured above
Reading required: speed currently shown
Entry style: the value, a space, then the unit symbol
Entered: 82 km/h
